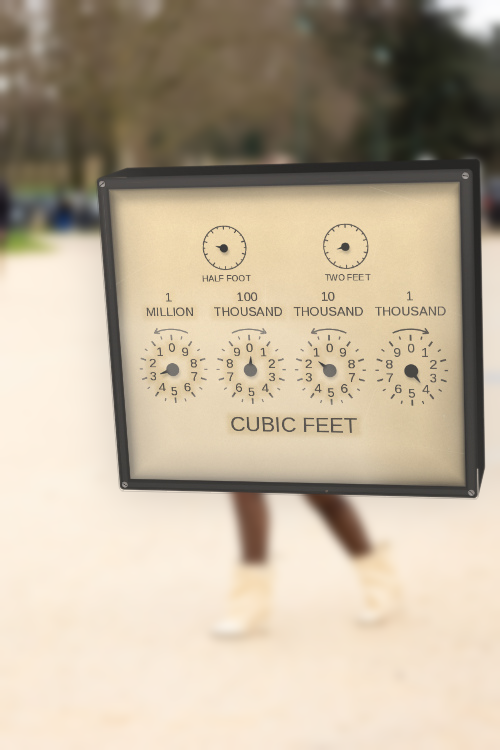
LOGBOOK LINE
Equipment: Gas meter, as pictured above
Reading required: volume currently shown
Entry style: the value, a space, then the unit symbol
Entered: 301400 ft³
